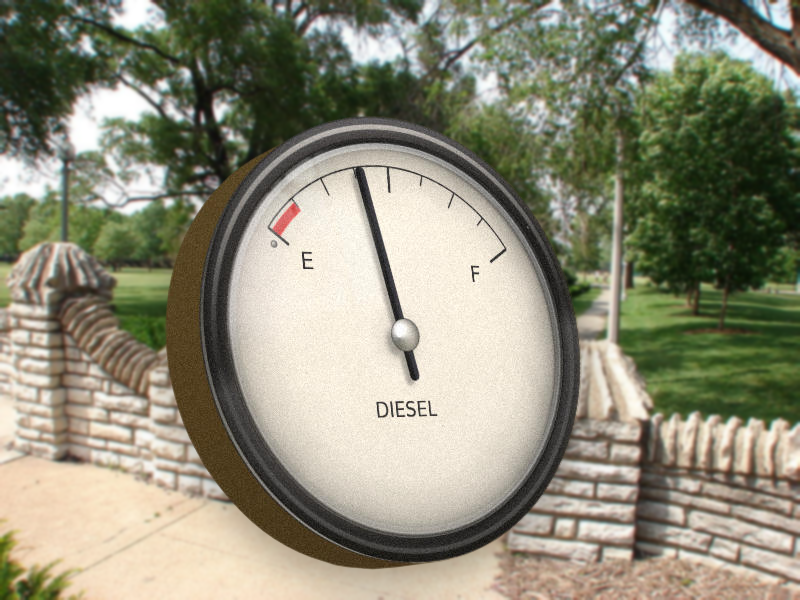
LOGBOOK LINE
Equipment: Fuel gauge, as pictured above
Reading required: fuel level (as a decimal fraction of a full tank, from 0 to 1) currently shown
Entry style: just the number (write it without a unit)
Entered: 0.375
